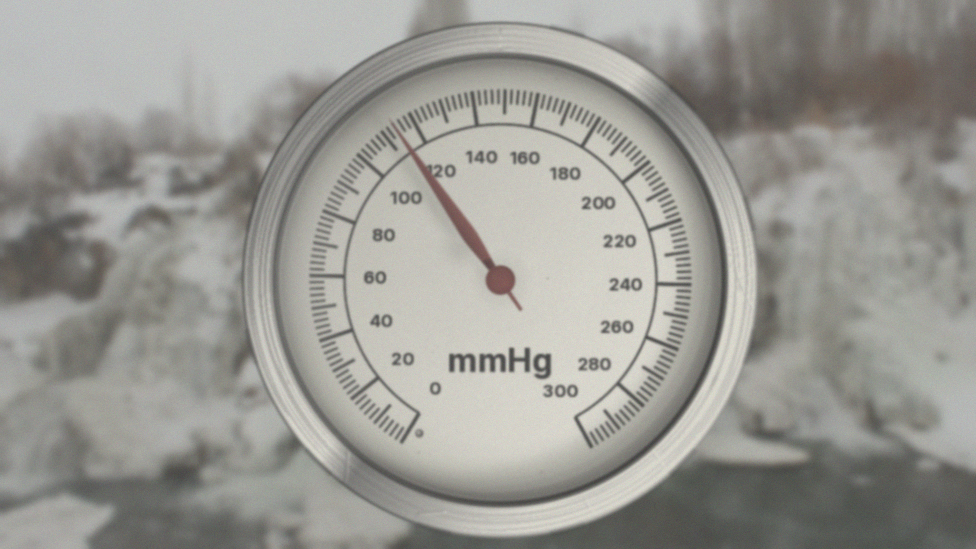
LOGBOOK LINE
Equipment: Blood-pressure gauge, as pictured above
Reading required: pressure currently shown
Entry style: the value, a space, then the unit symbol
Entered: 114 mmHg
